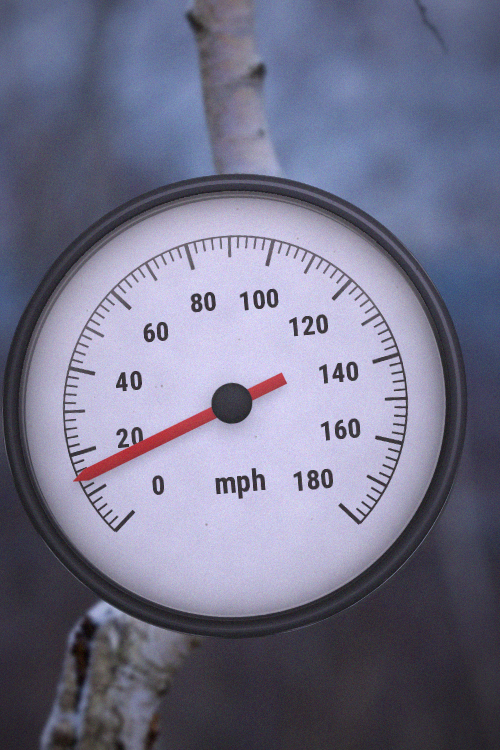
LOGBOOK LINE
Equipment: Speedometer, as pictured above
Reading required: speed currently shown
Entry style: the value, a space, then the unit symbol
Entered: 14 mph
